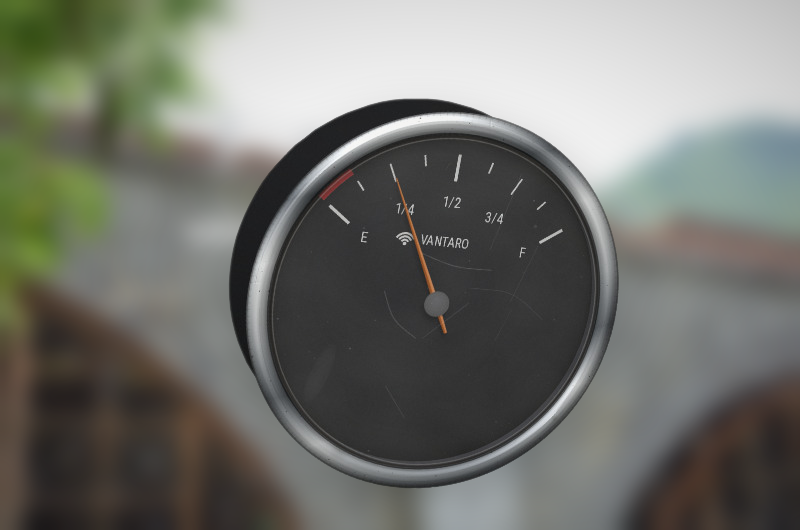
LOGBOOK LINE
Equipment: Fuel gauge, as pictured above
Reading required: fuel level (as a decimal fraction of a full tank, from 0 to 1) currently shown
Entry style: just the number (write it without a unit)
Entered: 0.25
